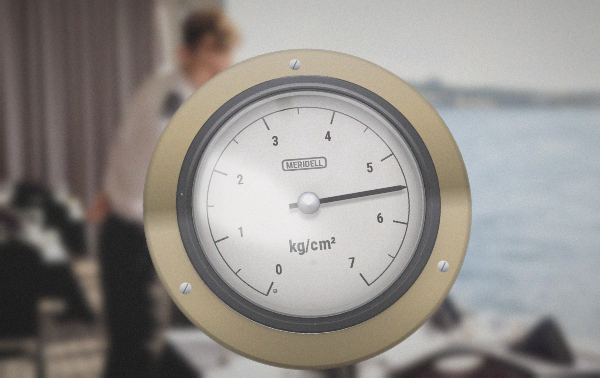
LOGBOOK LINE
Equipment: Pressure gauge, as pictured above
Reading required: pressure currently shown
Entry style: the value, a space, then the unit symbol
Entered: 5.5 kg/cm²
